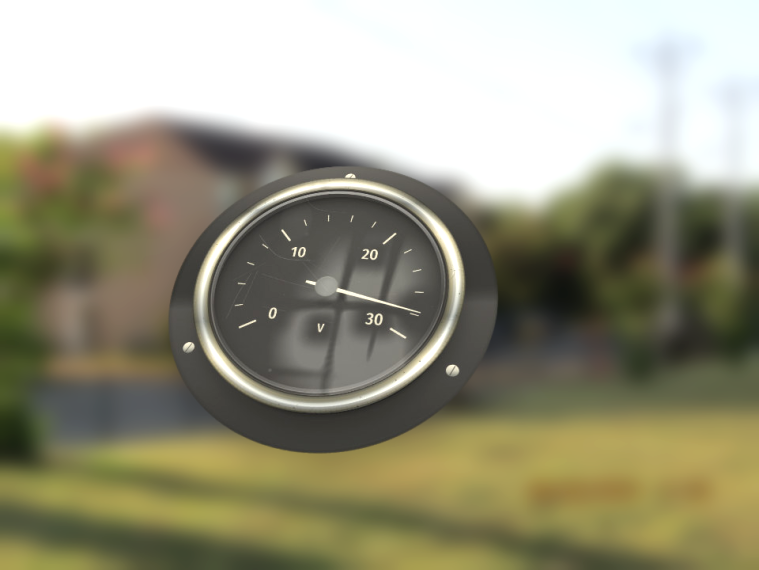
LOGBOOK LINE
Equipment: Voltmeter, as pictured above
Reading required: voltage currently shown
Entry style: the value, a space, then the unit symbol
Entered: 28 V
